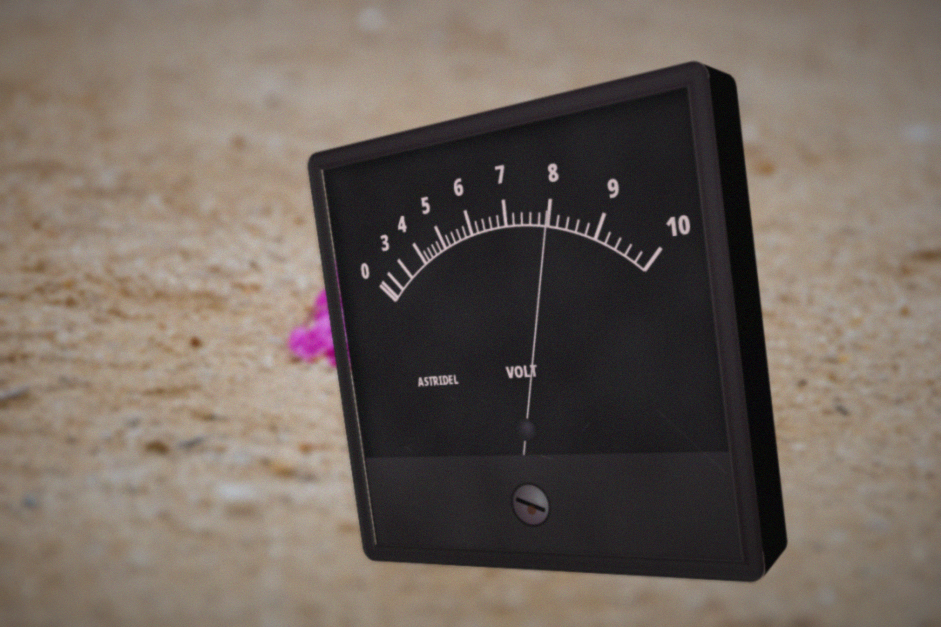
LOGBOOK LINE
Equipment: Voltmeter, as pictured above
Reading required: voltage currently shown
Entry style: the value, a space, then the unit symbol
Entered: 8 V
